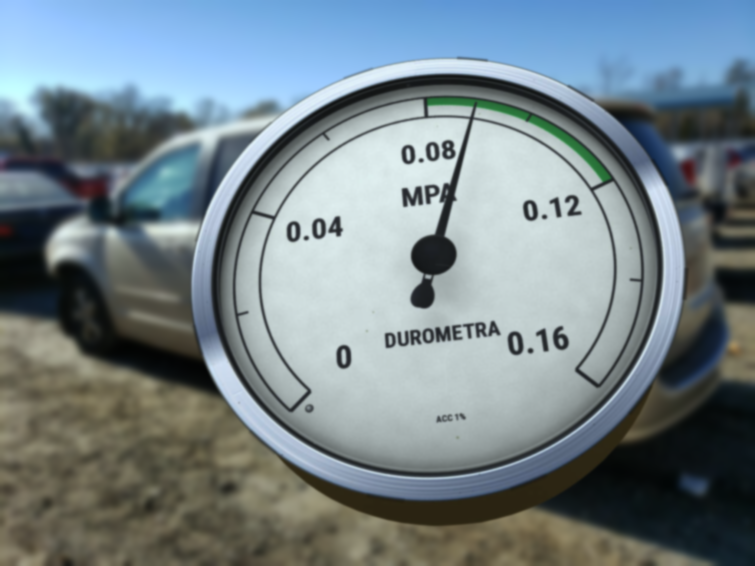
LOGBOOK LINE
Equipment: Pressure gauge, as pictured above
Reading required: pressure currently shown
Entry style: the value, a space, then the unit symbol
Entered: 0.09 MPa
